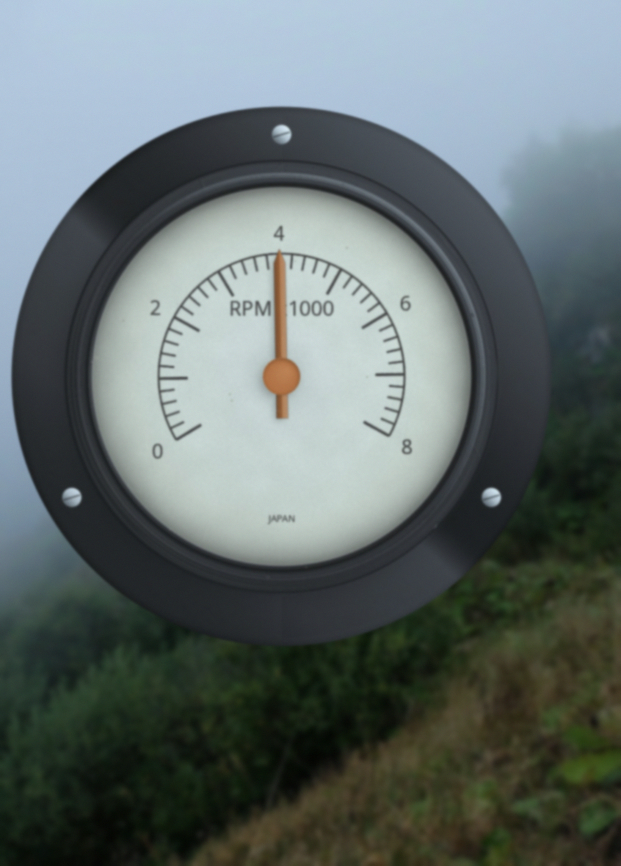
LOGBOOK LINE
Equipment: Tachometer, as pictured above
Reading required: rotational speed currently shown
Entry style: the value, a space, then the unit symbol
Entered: 4000 rpm
